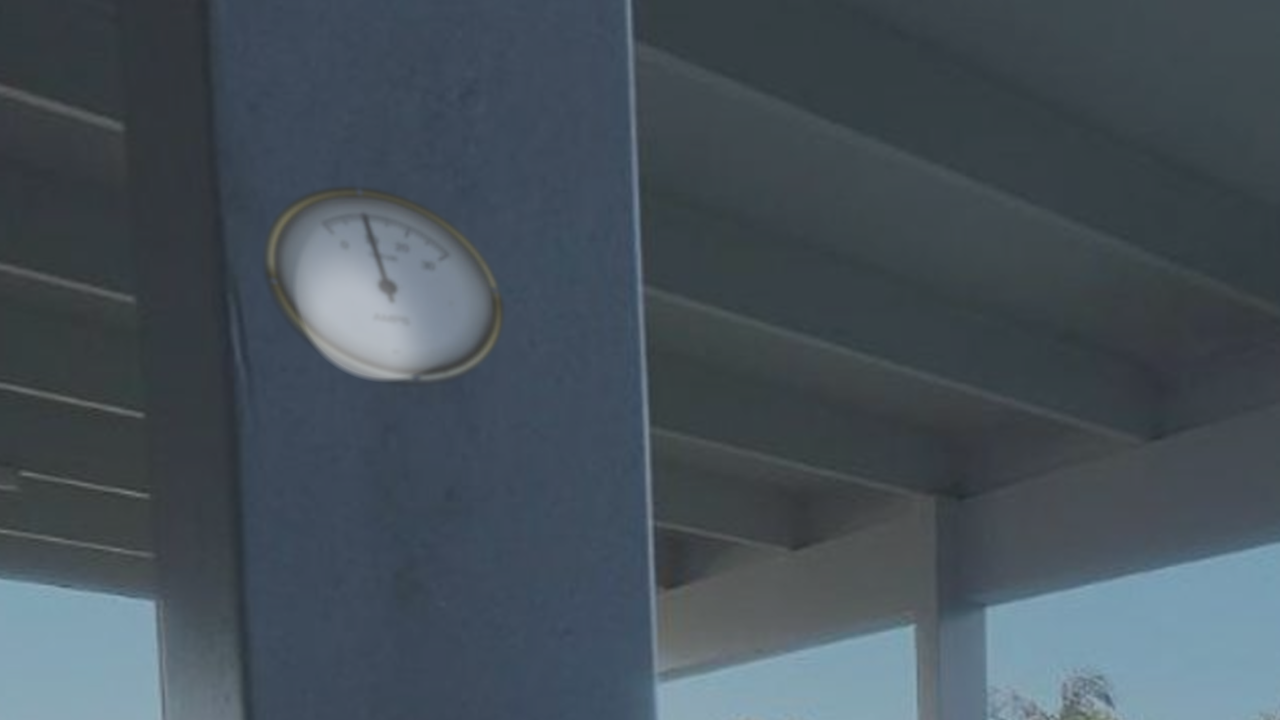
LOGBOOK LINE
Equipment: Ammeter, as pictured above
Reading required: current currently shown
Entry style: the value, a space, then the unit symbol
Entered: 10 A
